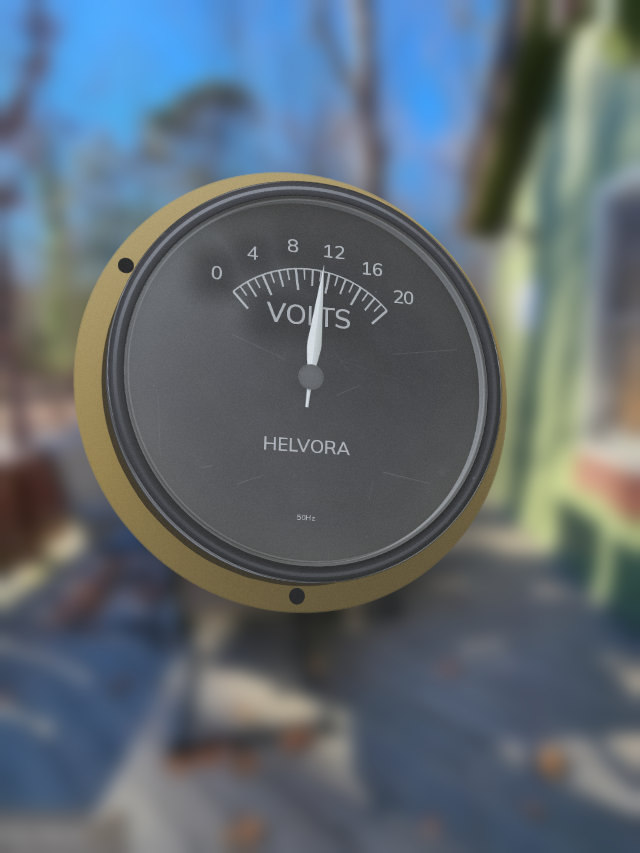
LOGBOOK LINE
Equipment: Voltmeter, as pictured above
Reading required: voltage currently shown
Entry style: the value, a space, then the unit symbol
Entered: 11 V
